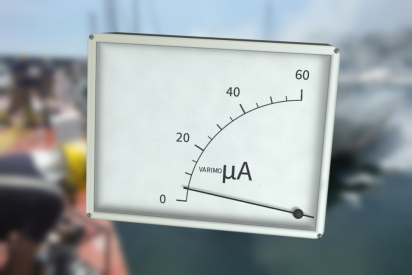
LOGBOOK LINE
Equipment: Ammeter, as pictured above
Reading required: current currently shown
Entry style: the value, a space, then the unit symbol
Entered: 5 µA
